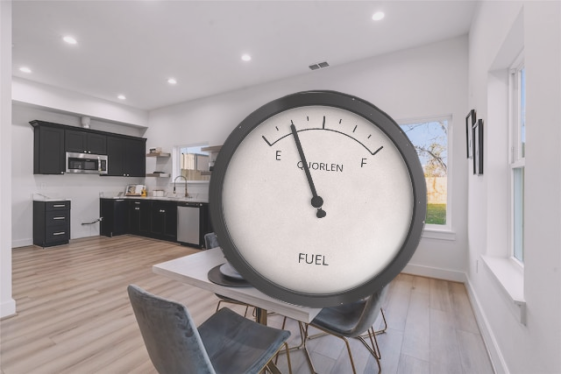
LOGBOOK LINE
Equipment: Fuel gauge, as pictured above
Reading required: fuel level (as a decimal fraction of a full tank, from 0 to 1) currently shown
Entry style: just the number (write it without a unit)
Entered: 0.25
